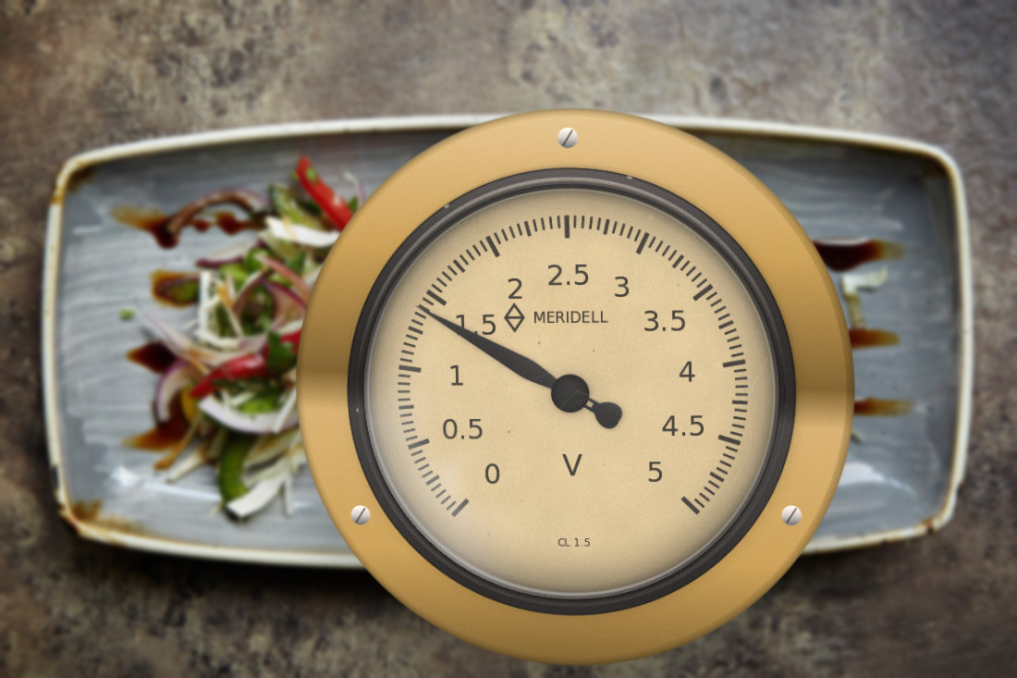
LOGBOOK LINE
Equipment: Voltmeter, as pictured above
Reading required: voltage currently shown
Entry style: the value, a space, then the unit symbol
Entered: 1.4 V
